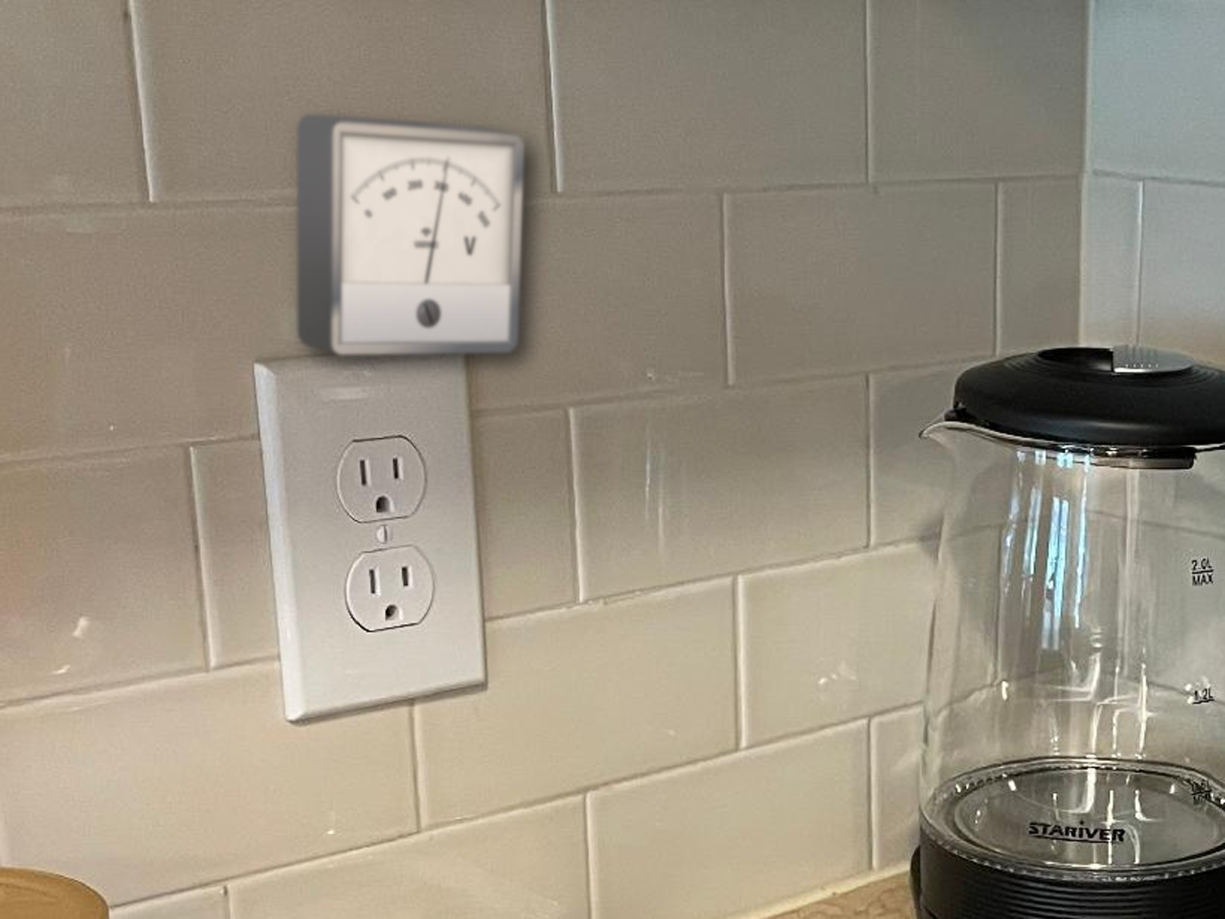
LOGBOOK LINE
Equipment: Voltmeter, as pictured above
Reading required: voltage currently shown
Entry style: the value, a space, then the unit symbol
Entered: 300 V
